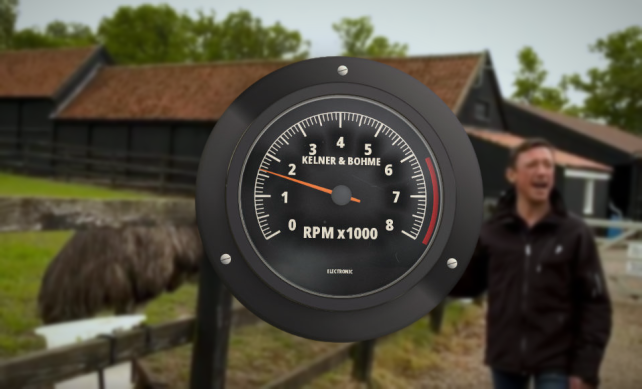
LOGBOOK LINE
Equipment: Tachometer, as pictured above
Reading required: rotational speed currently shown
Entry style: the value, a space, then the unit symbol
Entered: 1600 rpm
